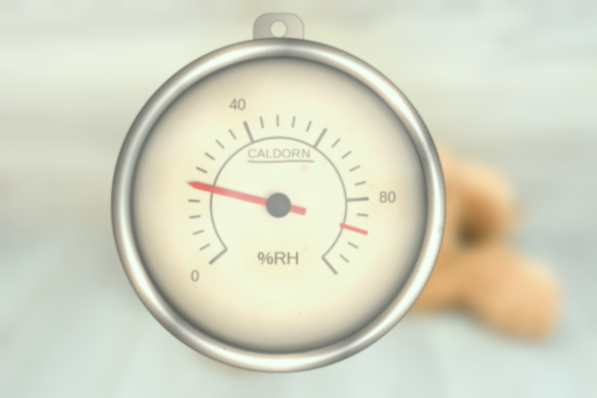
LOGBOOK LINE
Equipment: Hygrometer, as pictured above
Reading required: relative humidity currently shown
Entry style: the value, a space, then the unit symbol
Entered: 20 %
